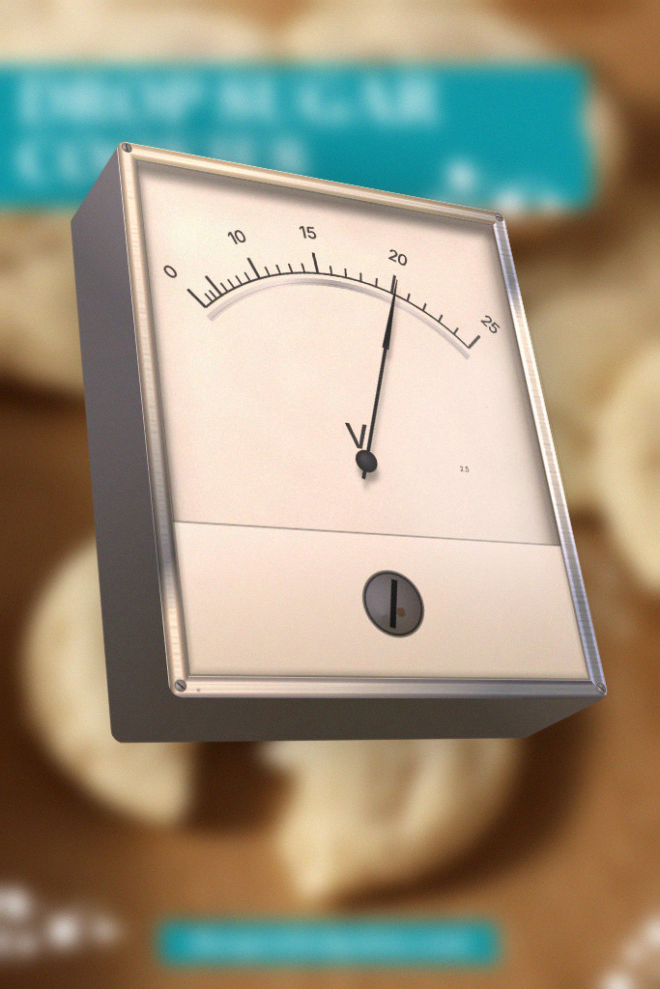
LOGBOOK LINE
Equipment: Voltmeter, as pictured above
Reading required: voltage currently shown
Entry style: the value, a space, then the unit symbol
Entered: 20 V
